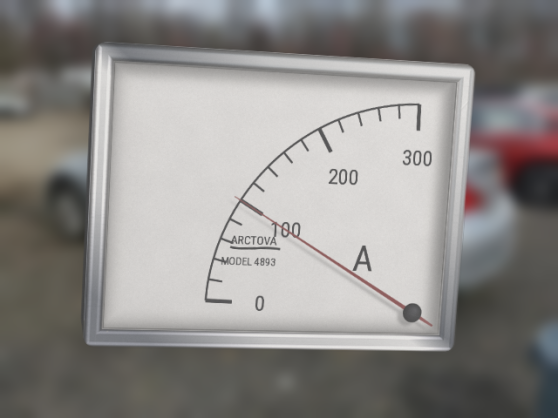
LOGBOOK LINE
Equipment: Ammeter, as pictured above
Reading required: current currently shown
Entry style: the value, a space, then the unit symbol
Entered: 100 A
